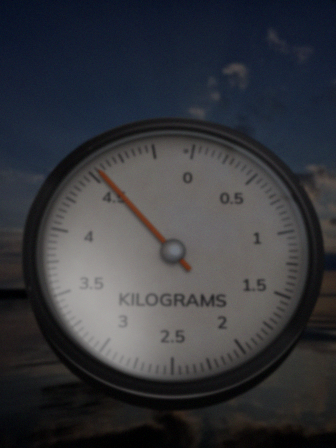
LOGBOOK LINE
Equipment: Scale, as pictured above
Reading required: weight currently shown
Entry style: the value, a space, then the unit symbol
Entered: 4.55 kg
